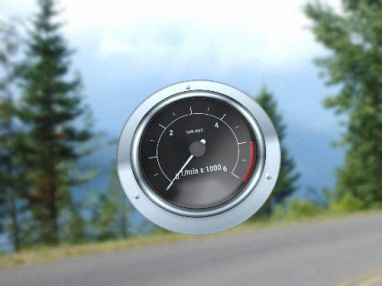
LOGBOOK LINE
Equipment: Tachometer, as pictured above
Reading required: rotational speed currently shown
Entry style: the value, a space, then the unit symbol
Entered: 0 rpm
